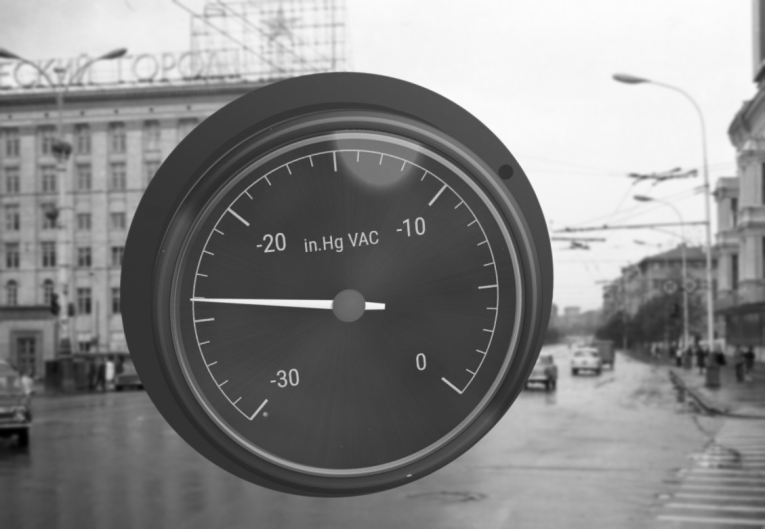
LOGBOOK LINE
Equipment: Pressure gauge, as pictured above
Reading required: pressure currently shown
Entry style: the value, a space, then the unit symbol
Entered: -24 inHg
